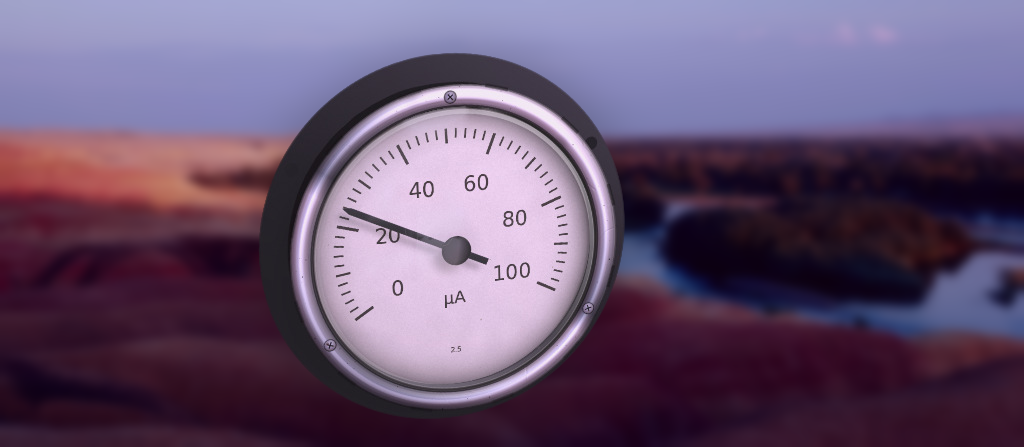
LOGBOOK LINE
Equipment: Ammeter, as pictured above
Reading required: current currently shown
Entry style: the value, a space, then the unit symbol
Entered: 24 µA
